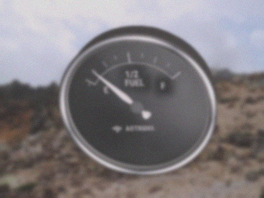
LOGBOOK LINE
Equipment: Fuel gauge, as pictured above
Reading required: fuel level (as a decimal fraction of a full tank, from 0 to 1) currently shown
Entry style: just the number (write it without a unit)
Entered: 0.125
